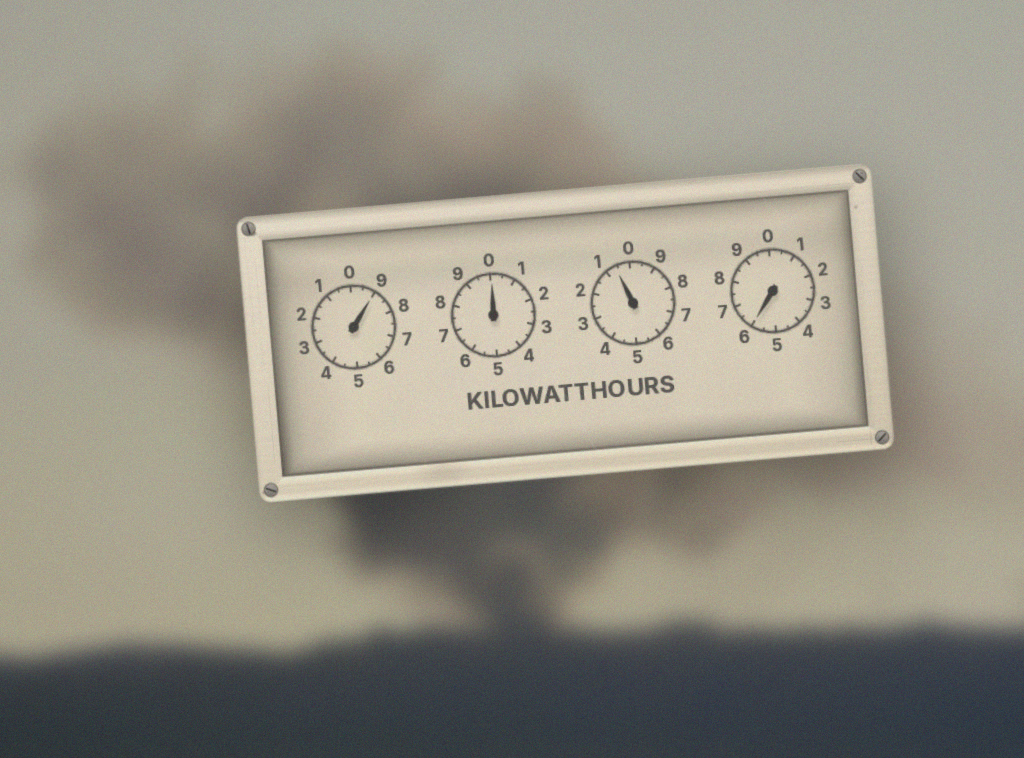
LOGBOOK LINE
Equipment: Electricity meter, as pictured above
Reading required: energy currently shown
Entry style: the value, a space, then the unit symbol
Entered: 9006 kWh
